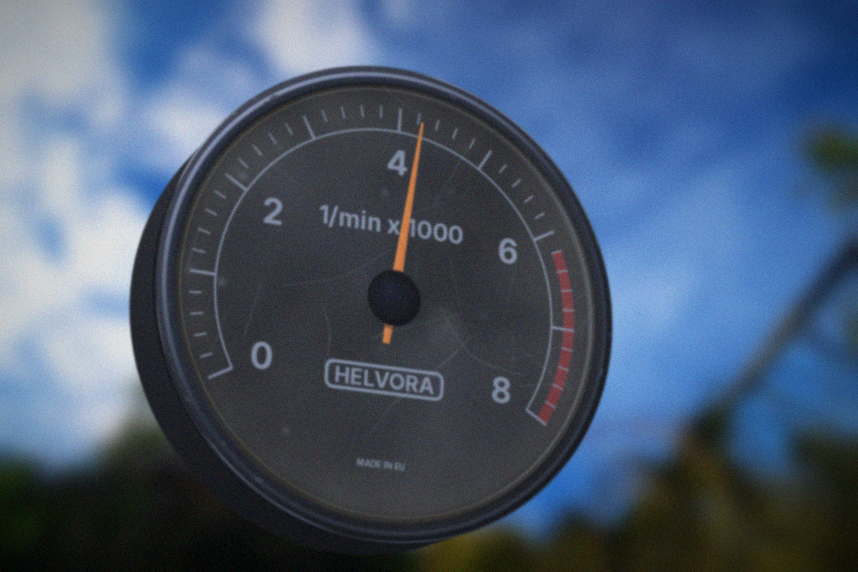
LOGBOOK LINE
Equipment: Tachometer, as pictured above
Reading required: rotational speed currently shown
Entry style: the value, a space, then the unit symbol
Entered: 4200 rpm
